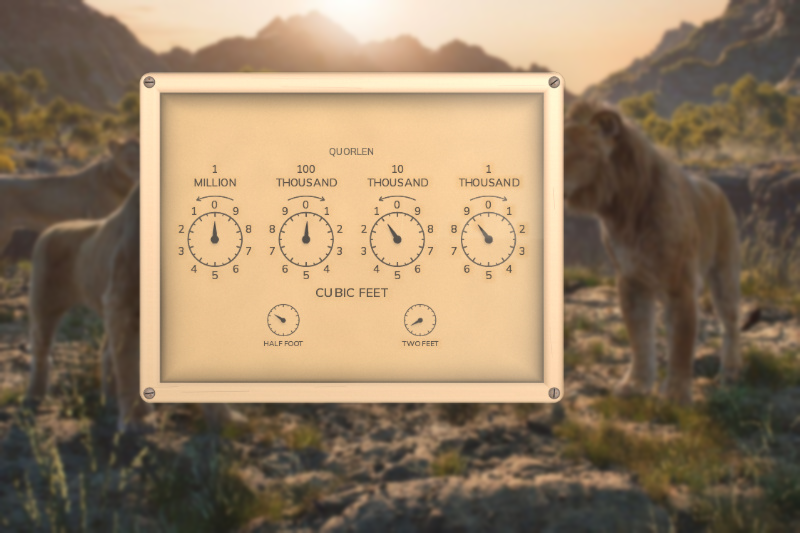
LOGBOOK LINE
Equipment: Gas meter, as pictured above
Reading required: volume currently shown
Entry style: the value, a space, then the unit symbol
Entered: 900 ft³
